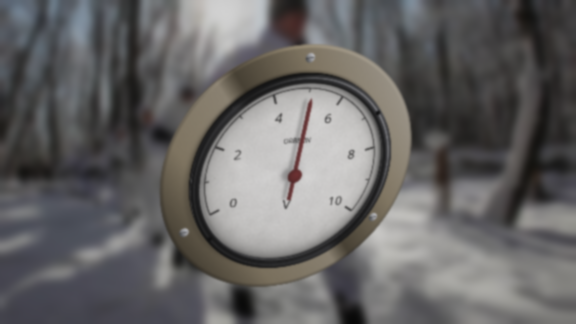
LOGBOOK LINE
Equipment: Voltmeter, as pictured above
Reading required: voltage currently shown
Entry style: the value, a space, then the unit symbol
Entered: 5 V
